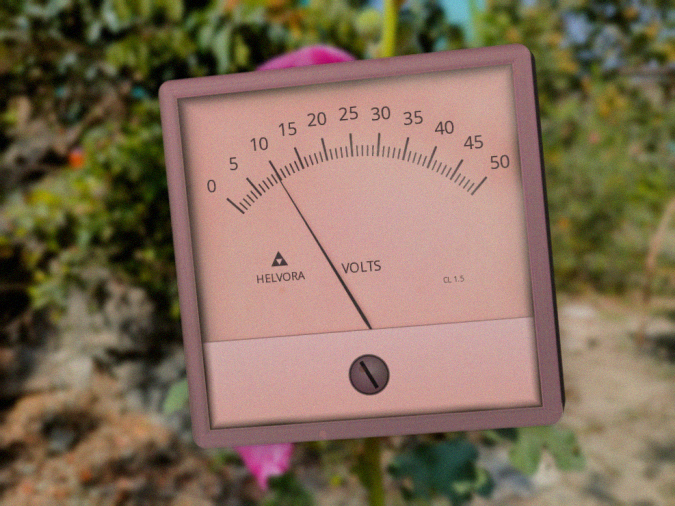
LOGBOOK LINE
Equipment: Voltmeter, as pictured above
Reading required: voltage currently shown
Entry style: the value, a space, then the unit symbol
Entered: 10 V
